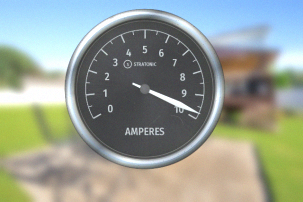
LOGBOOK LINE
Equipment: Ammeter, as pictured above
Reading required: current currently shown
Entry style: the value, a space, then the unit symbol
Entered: 9.75 A
